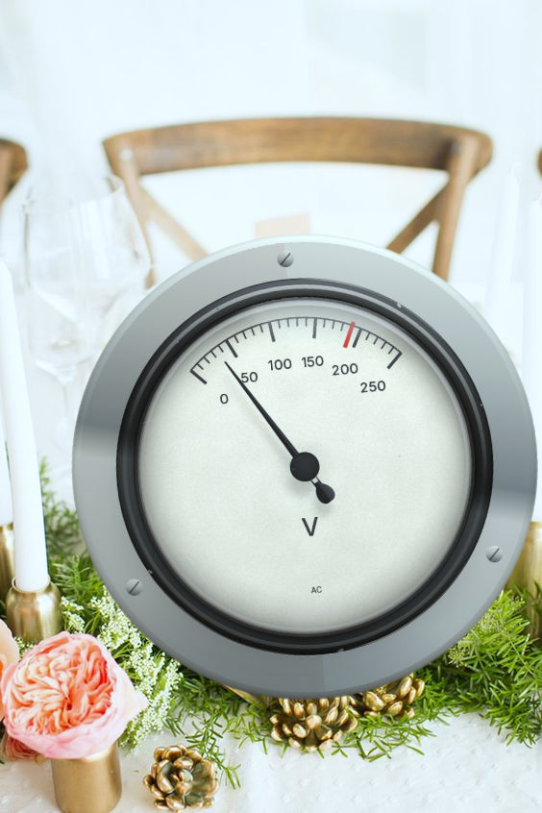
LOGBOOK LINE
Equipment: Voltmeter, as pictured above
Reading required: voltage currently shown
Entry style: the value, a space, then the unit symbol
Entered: 35 V
